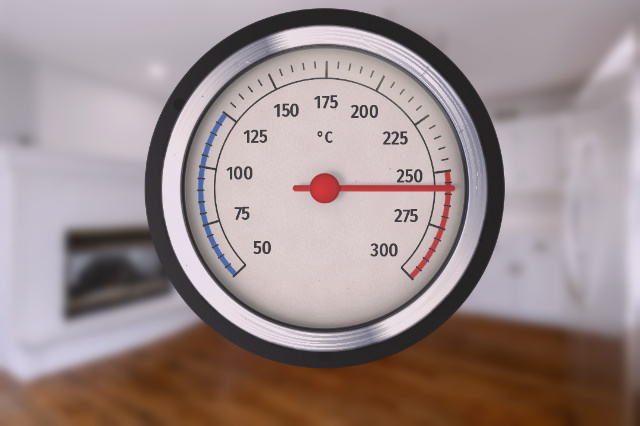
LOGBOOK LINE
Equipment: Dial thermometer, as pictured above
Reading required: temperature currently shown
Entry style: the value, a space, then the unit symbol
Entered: 257.5 °C
